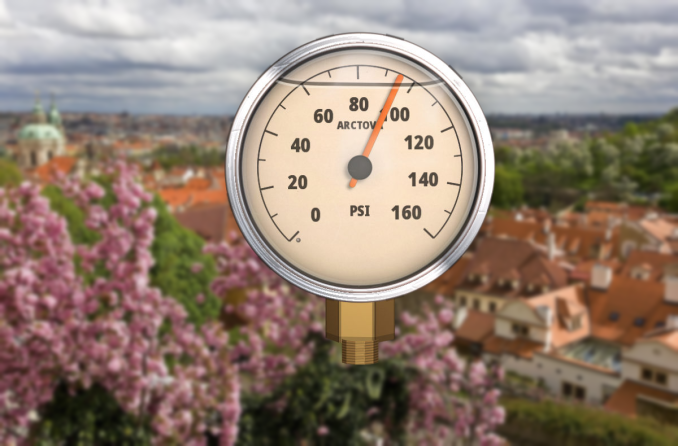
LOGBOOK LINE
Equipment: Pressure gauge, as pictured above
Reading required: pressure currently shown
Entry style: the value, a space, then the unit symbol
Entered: 95 psi
